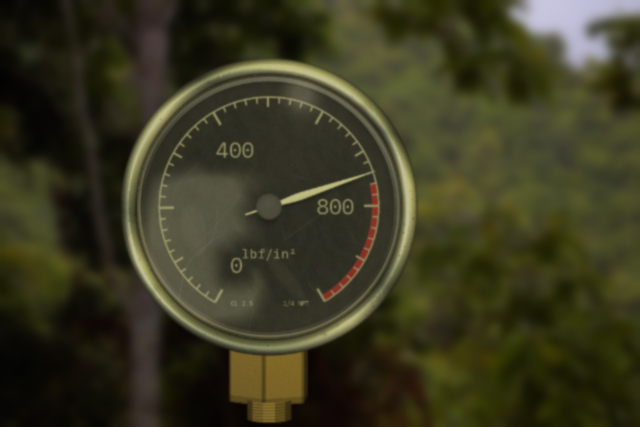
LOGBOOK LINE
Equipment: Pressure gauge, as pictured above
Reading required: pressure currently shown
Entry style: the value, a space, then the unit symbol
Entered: 740 psi
